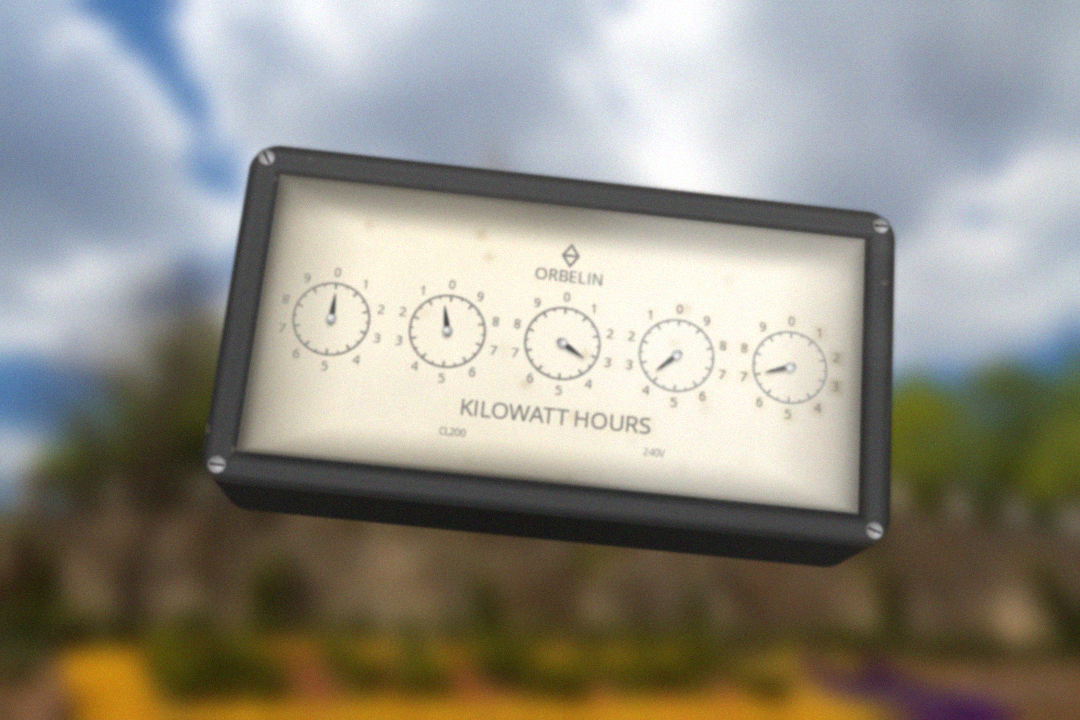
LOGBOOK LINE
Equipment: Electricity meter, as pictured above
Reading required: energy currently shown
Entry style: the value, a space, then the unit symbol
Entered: 337 kWh
